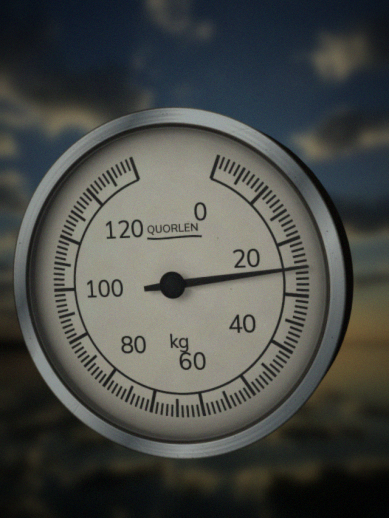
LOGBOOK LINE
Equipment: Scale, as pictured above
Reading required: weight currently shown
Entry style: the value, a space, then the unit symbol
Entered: 25 kg
